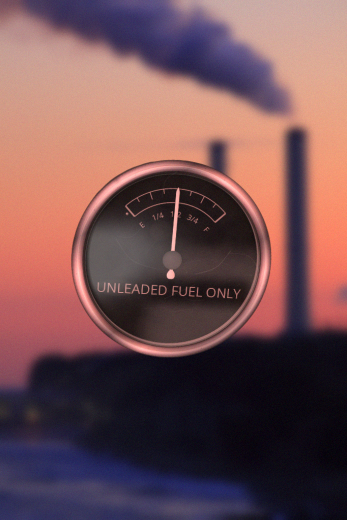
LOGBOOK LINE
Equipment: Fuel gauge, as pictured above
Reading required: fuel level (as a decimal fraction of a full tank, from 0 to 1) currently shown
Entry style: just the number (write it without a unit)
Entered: 0.5
